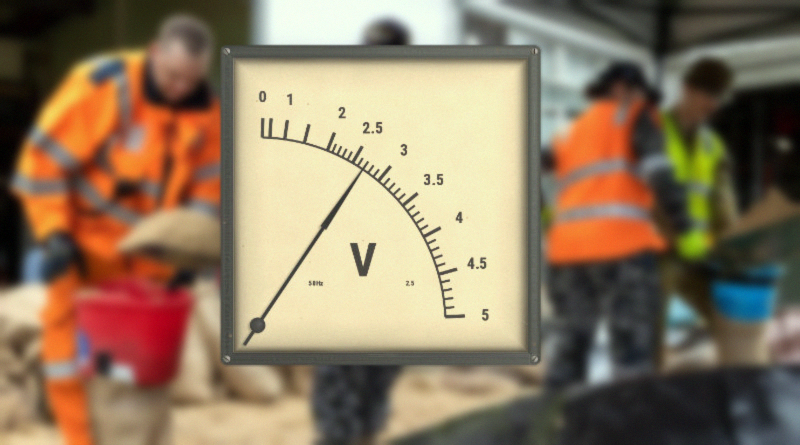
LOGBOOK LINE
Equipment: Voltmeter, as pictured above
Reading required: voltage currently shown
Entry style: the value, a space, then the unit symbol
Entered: 2.7 V
